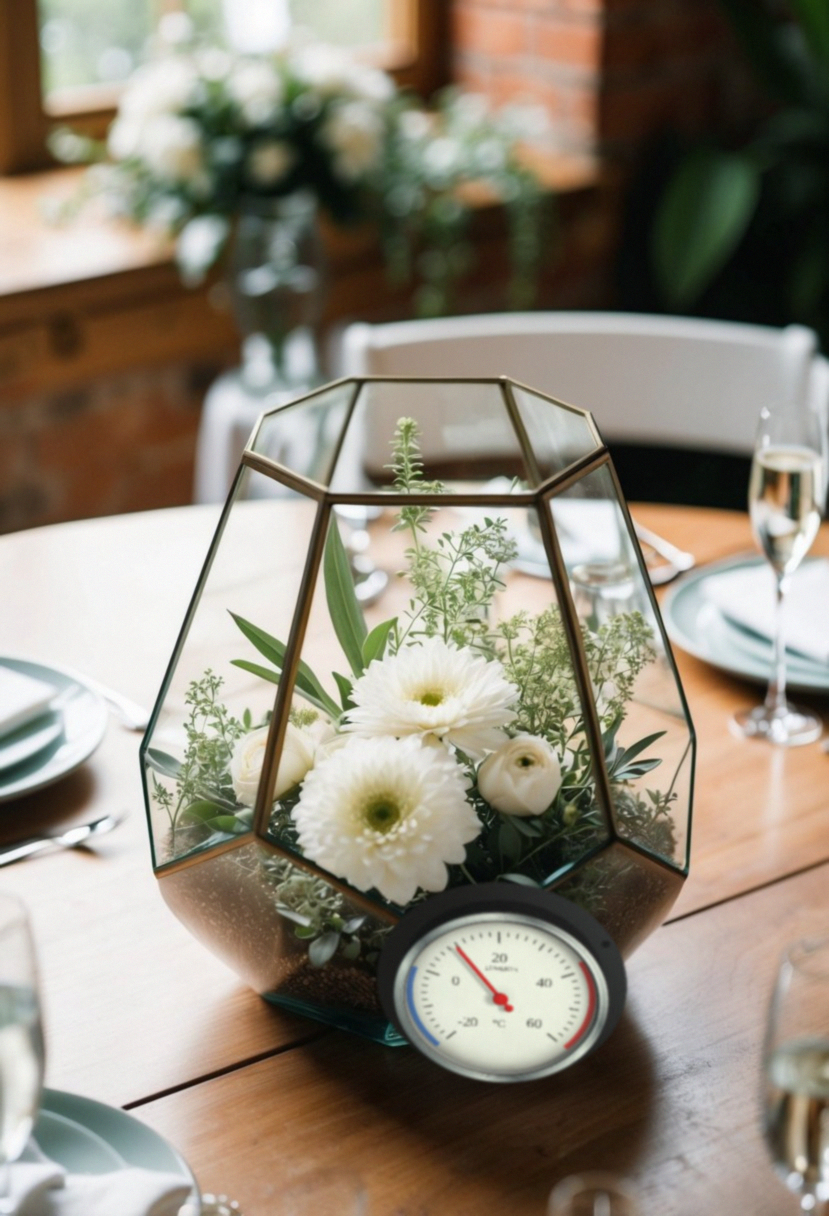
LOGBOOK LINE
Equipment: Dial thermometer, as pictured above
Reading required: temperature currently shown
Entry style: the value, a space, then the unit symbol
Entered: 10 °C
